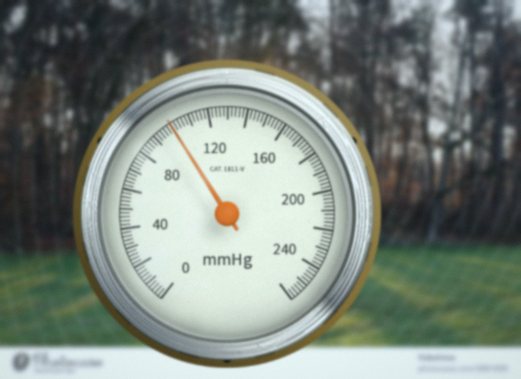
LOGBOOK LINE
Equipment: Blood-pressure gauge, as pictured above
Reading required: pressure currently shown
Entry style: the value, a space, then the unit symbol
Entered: 100 mmHg
